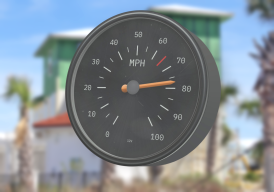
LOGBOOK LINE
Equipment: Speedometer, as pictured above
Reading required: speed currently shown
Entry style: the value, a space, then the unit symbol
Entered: 77.5 mph
